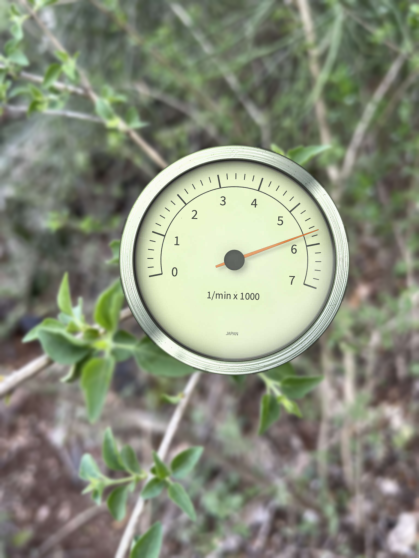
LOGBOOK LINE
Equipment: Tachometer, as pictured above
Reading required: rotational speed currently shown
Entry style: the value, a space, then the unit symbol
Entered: 5700 rpm
